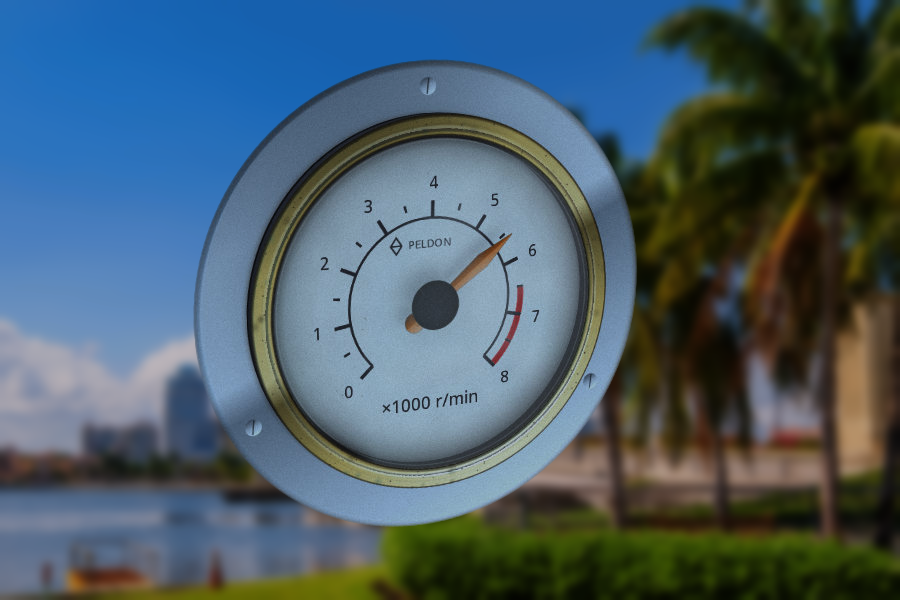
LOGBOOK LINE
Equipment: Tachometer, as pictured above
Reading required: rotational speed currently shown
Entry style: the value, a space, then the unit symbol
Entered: 5500 rpm
